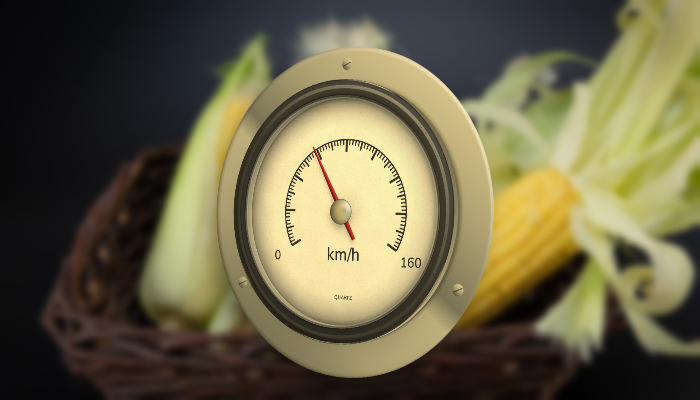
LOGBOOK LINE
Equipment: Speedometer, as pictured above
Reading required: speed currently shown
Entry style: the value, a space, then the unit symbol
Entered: 60 km/h
